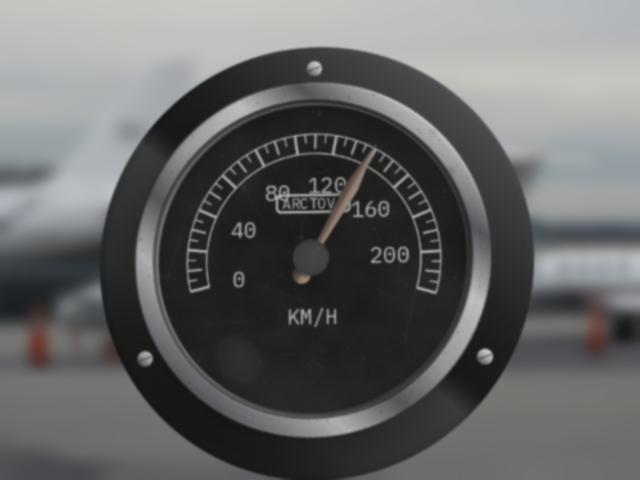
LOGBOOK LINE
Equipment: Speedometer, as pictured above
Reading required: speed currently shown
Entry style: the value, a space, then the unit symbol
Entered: 140 km/h
